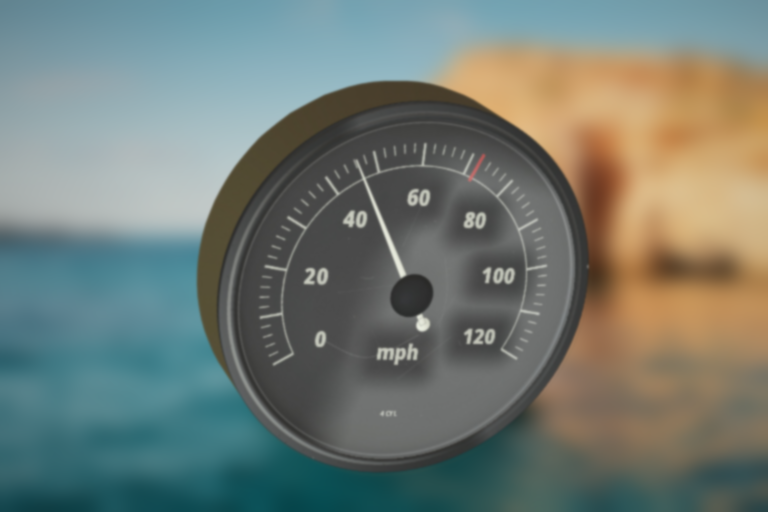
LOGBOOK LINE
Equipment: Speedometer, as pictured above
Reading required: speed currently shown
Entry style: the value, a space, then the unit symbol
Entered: 46 mph
